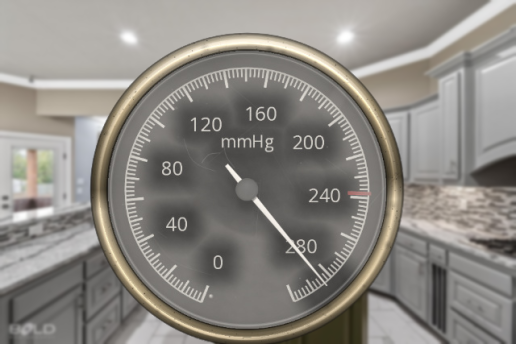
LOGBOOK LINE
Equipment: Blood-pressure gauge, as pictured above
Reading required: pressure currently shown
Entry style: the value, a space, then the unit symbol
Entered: 284 mmHg
